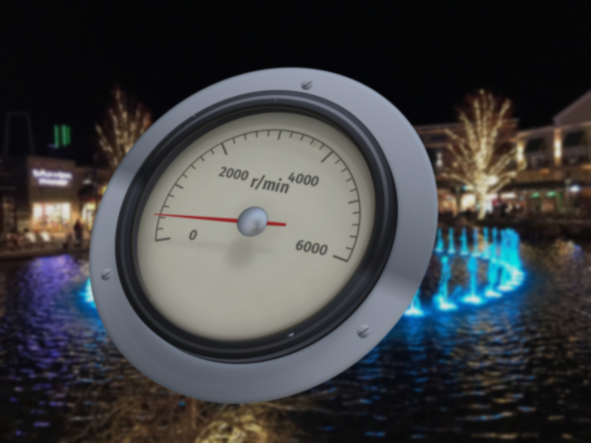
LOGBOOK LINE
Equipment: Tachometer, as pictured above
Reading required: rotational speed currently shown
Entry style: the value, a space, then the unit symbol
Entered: 400 rpm
